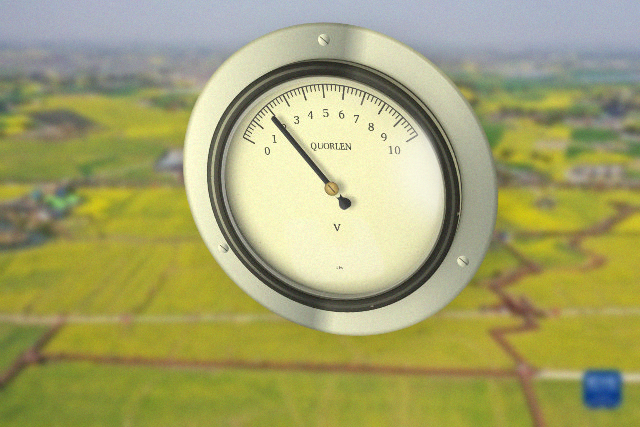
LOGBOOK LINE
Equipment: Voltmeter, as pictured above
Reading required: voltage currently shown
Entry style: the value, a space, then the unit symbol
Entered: 2 V
